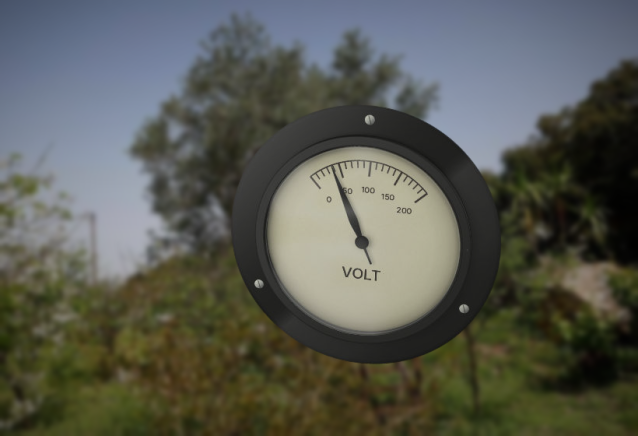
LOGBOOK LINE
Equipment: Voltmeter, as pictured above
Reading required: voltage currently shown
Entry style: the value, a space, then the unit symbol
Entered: 40 V
